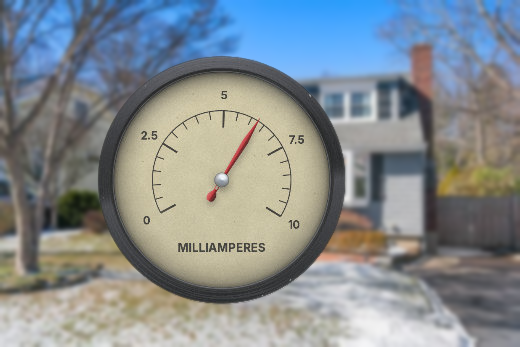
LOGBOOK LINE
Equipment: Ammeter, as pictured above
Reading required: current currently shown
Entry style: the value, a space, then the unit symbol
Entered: 6.25 mA
